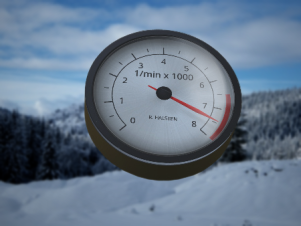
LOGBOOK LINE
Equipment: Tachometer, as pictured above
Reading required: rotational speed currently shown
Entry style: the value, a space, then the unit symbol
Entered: 7500 rpm
